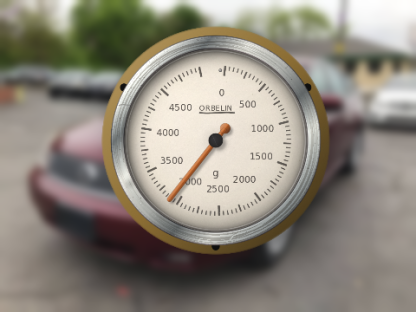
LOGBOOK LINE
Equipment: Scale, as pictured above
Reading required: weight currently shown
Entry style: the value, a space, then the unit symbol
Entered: 3100 g
